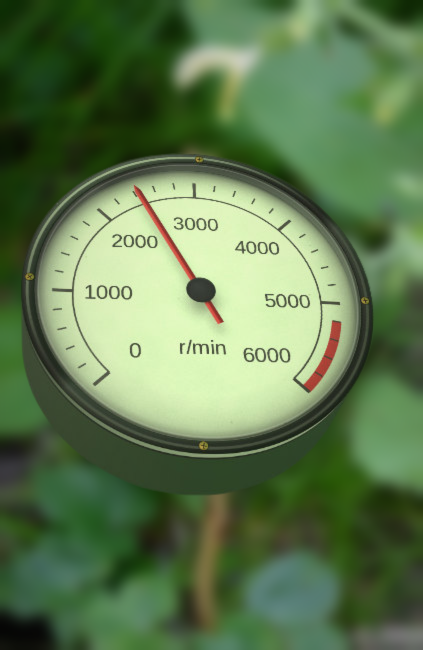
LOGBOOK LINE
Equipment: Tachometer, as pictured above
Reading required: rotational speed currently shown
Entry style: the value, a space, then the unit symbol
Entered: 2400 rpm
